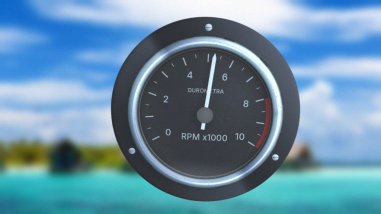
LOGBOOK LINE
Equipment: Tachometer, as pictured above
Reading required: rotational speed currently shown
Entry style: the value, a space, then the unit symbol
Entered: 5250 rpm
